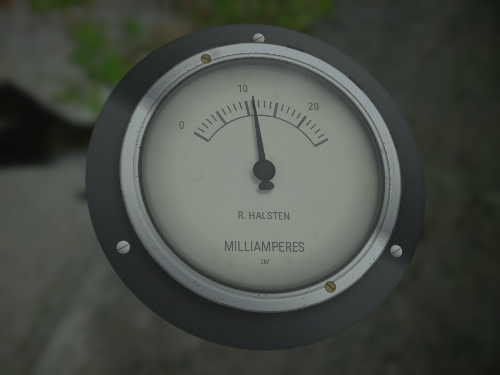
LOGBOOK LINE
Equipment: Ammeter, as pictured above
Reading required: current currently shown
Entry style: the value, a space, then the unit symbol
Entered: 11 mA
